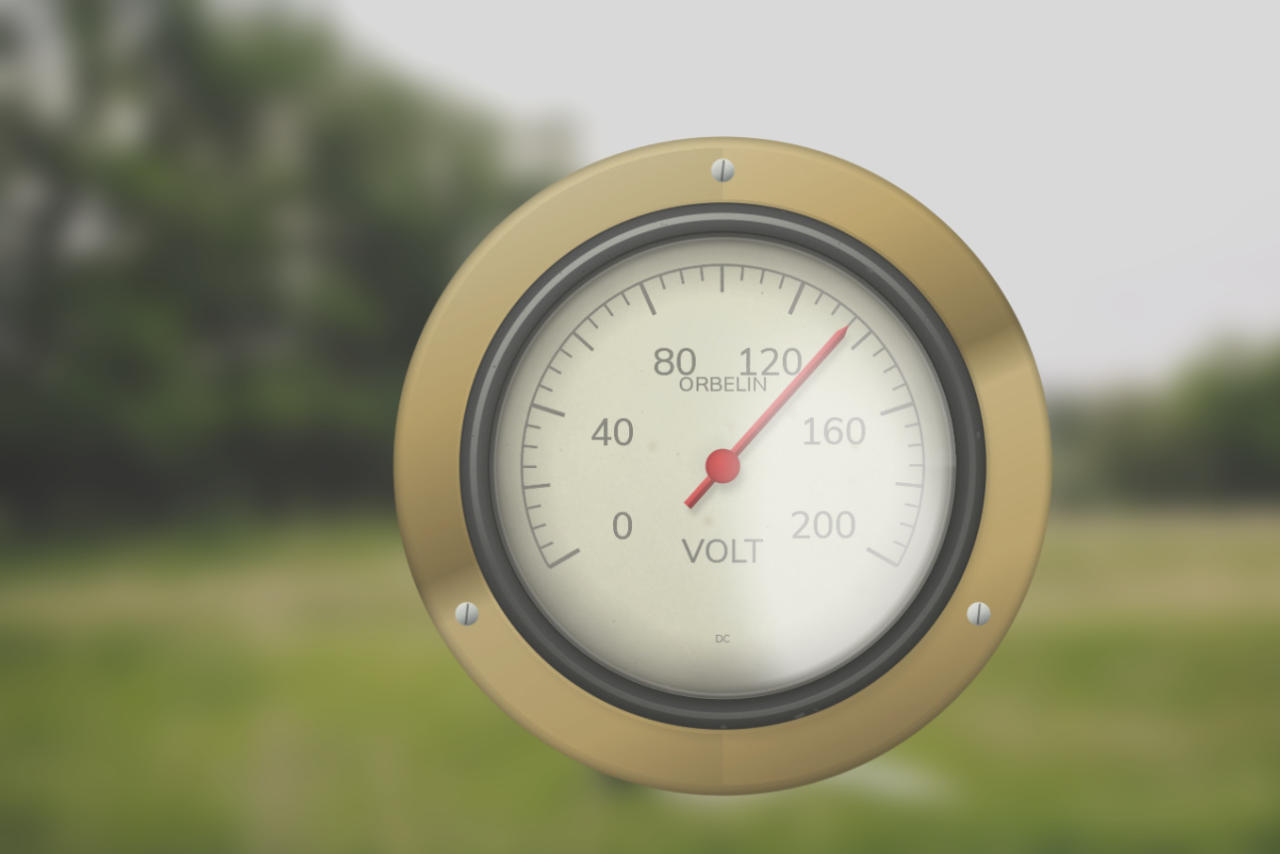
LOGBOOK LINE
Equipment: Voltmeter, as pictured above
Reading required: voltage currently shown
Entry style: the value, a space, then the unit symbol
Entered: 135 V
